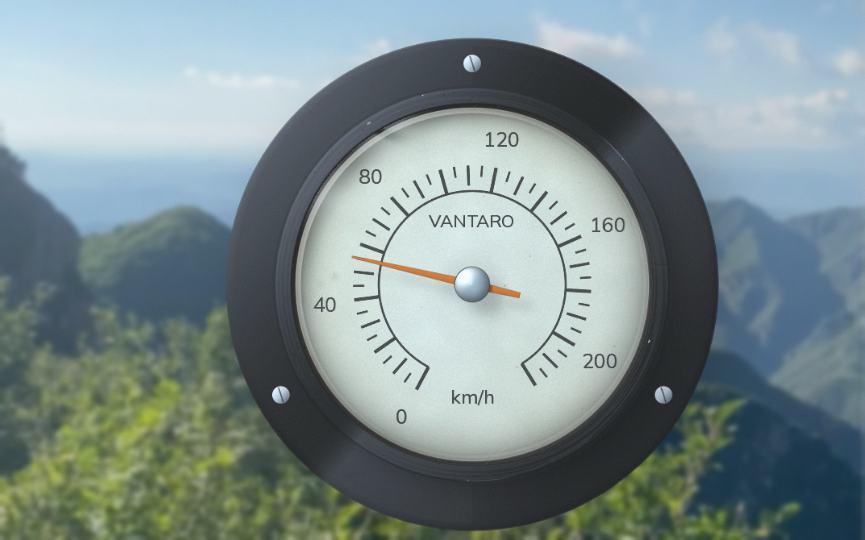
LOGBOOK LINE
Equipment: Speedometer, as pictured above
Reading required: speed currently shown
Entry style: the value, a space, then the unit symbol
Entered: 55 km/h
